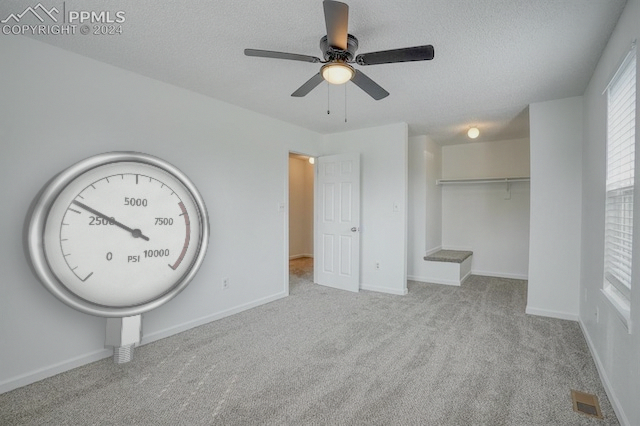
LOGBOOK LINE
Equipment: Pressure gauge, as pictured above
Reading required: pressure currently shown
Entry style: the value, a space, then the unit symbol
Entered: 2750 psi
